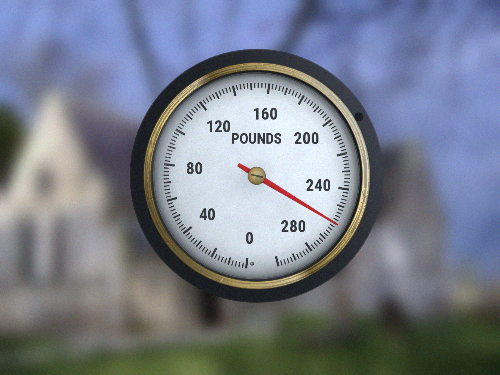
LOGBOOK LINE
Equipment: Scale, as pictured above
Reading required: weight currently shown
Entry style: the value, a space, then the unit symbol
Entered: 260 lb
